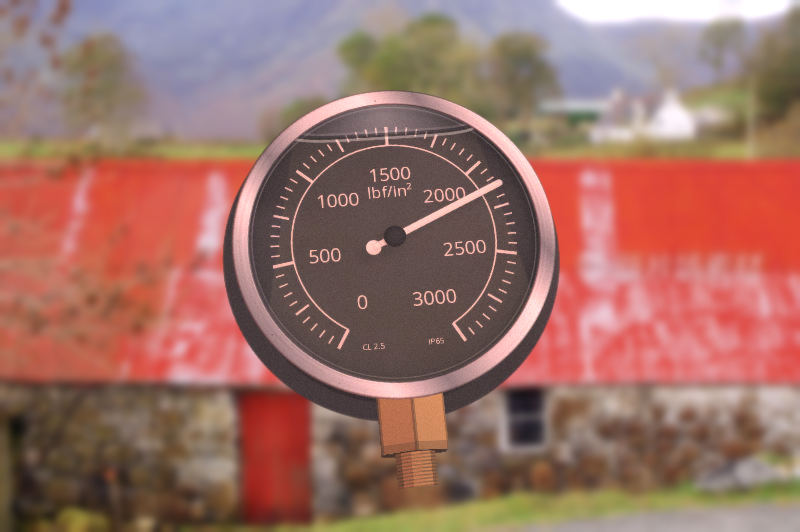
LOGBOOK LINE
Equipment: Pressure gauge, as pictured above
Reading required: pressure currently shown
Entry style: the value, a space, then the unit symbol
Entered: 2150 psi
